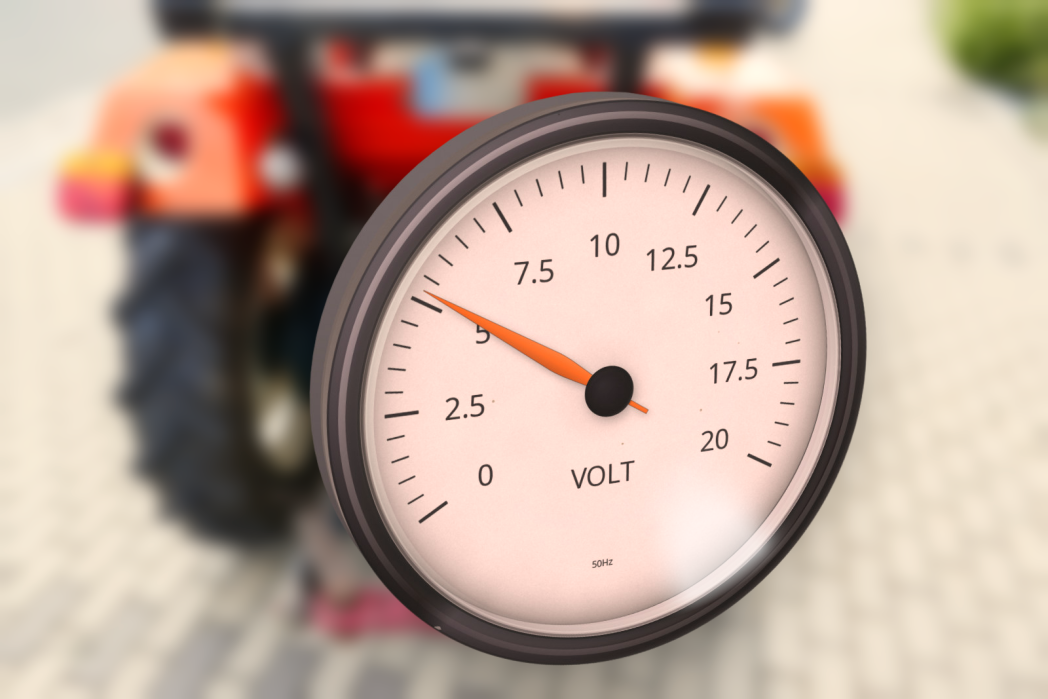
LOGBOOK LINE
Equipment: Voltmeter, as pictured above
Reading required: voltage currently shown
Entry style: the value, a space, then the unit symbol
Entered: 5.25 V
